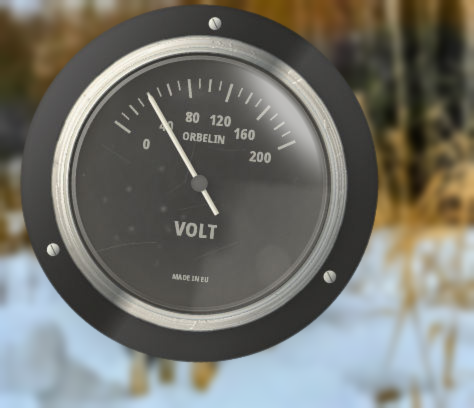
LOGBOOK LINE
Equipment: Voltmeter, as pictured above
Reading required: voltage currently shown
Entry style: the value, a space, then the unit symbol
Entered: 40 V
